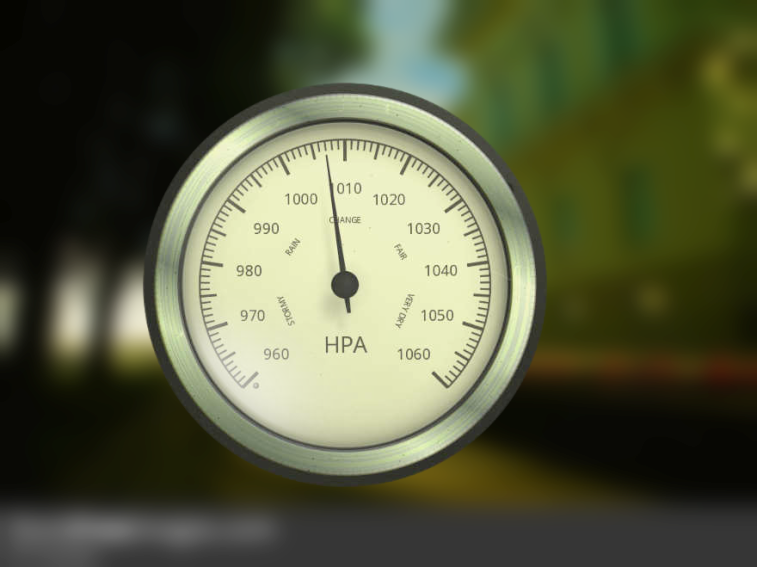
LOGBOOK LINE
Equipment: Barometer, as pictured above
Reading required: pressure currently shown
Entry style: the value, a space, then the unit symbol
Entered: 1007 hPa
